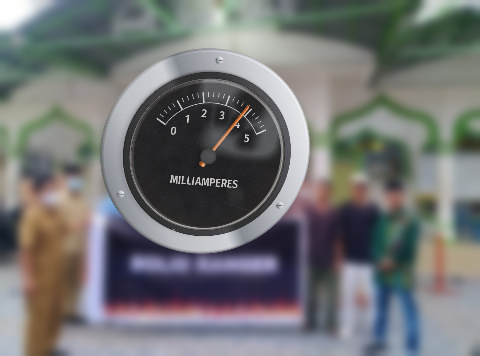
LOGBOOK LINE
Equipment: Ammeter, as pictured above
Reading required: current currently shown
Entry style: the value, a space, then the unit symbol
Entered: 3.8 mA
